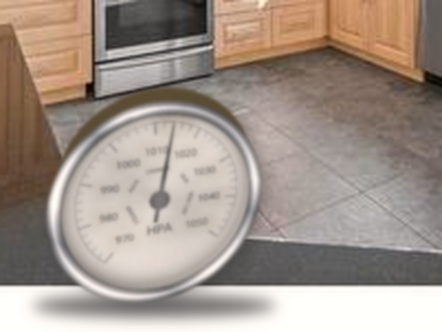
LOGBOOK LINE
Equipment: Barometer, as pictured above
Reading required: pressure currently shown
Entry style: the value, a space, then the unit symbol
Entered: 1014 hPa
